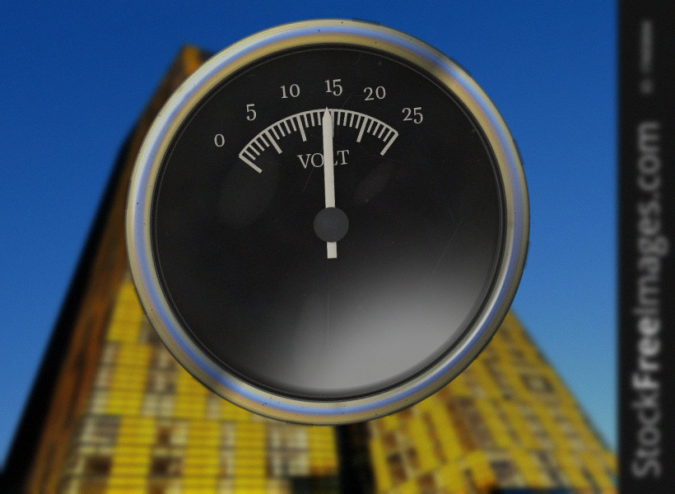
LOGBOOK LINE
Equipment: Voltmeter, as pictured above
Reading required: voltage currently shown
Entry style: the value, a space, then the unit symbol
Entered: 14 V
